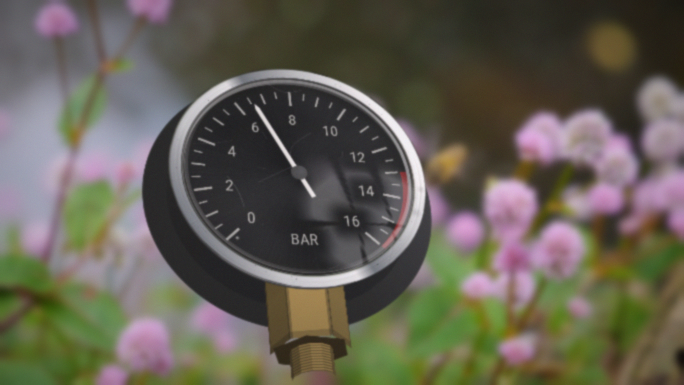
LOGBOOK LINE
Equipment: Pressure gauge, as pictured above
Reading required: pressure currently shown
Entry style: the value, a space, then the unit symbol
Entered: 6.5 bar
